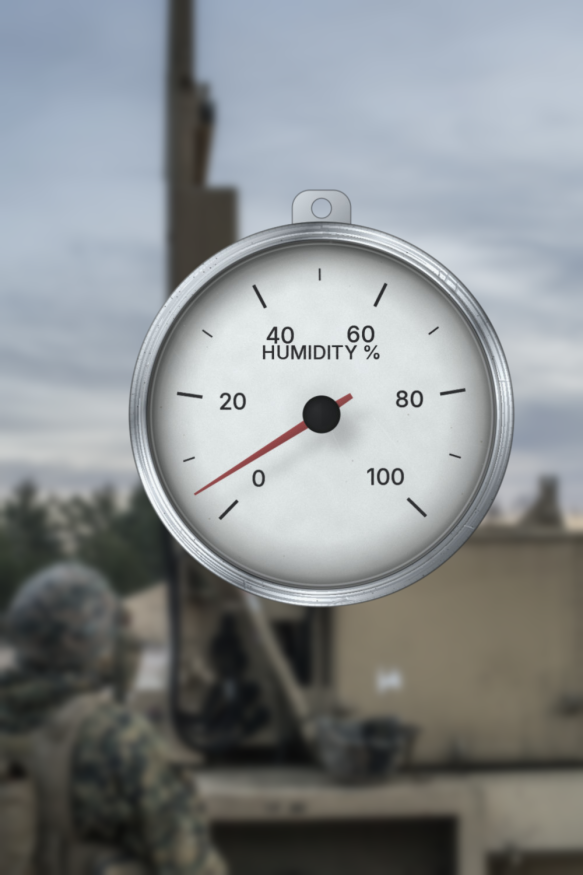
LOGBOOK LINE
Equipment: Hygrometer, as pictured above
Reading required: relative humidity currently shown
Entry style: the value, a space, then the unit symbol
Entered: 5 %
